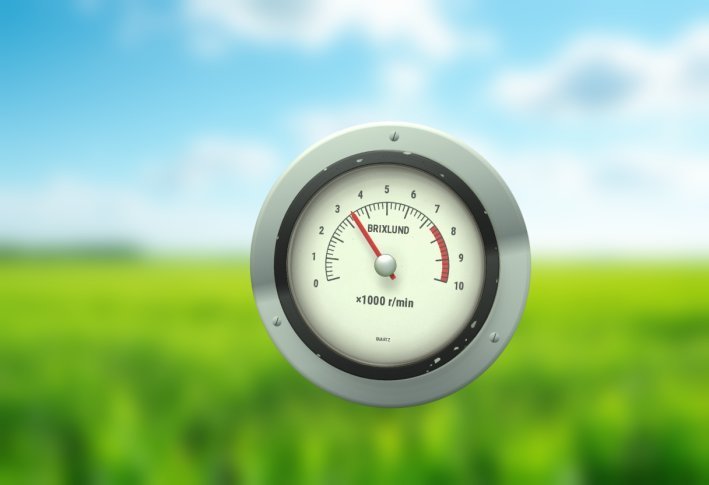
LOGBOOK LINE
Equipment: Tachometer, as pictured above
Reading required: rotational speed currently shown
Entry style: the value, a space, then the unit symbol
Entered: 3400 rpm
